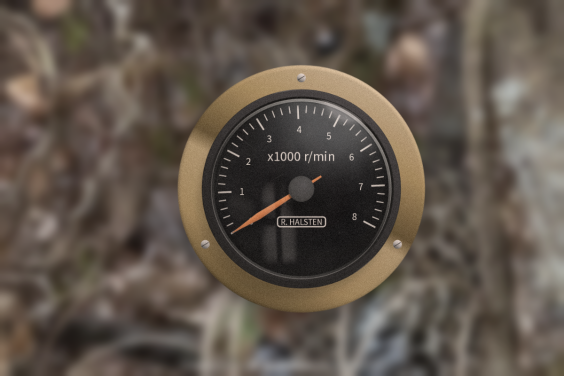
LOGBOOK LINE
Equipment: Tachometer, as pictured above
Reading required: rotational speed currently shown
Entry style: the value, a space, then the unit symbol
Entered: 0 rpm
